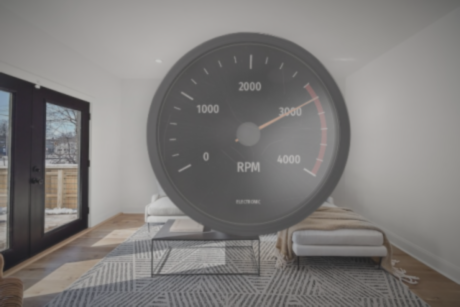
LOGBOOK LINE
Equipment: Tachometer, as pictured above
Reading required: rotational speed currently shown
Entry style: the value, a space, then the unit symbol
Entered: 3000 rpm
